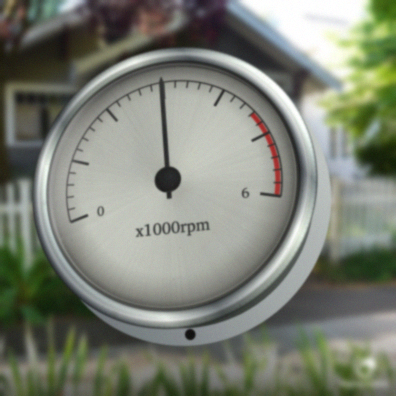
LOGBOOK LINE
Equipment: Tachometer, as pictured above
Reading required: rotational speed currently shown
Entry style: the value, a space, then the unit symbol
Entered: 3000 rpm
